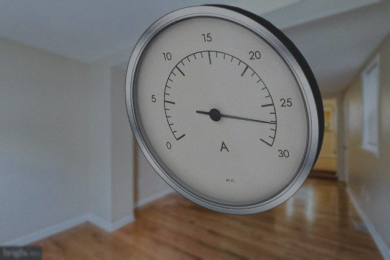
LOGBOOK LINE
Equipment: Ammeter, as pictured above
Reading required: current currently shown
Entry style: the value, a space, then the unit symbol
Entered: 27 A
